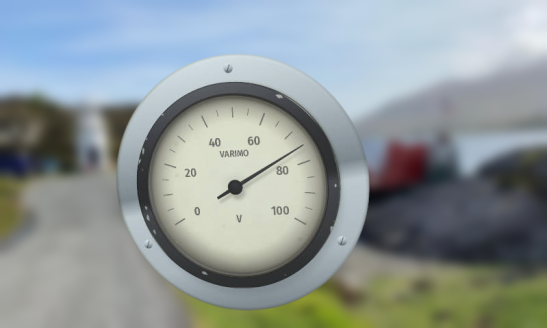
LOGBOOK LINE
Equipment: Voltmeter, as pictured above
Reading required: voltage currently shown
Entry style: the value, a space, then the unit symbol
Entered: 75 V
